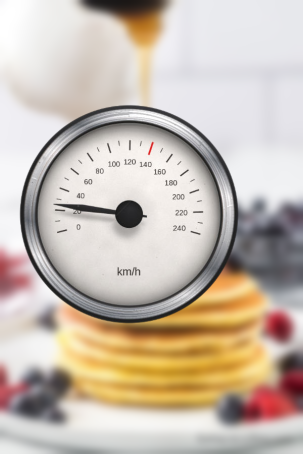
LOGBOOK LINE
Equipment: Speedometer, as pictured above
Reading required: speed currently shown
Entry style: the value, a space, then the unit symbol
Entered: 25 km/h
